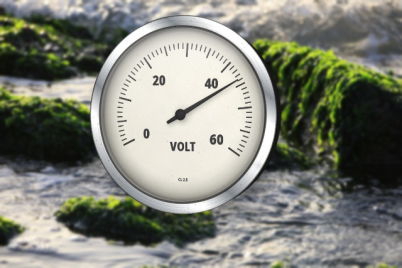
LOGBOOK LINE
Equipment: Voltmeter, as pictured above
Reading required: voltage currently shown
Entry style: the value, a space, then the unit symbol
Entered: 44 V
